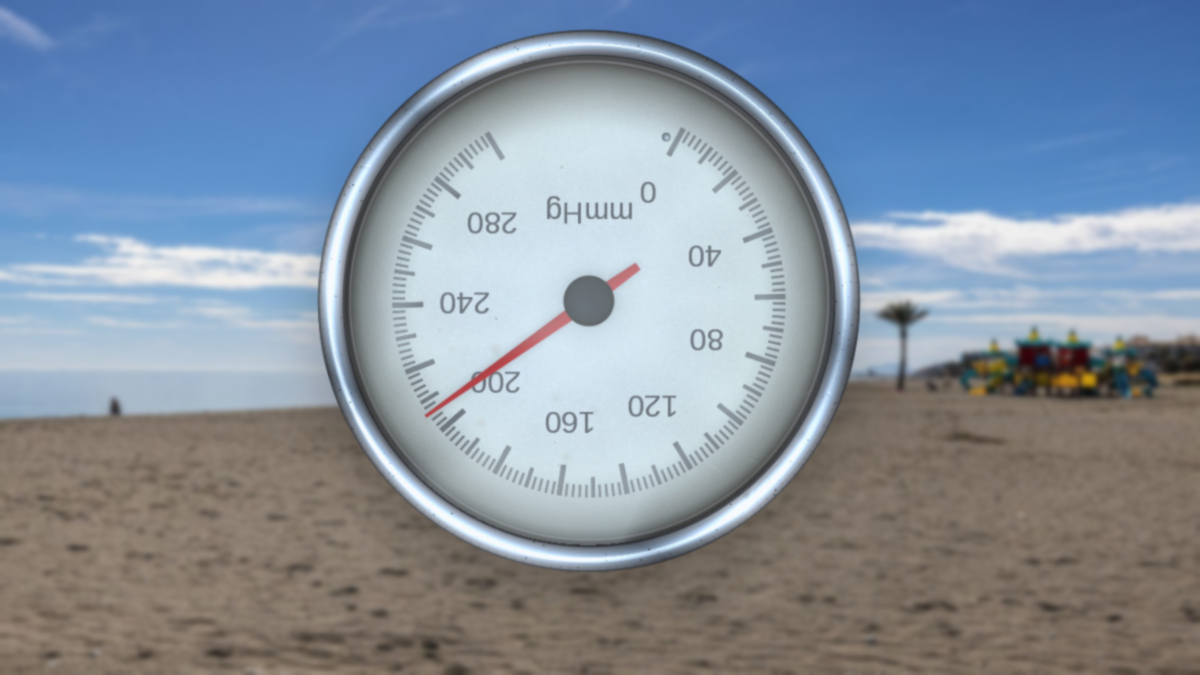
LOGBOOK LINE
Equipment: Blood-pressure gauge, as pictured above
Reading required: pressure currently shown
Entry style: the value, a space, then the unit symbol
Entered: 206 mmHg
